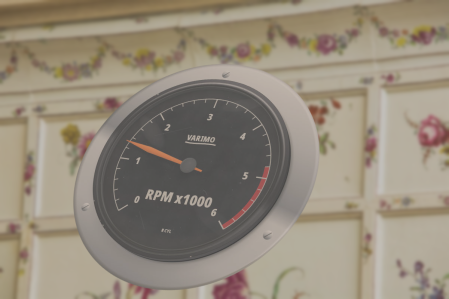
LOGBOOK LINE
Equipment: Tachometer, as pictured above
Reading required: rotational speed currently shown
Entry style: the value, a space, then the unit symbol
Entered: 1300 rpm
